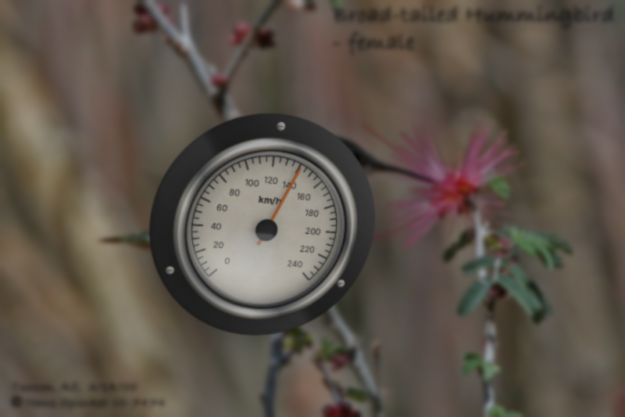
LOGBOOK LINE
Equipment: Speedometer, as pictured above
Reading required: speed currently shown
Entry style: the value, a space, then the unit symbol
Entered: 140 km/h
